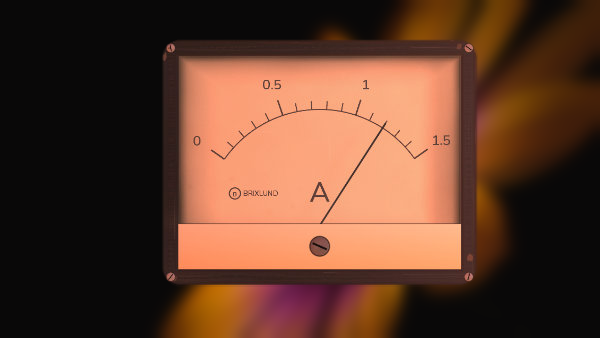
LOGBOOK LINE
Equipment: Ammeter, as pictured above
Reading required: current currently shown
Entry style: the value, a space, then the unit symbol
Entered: 1.2 A
